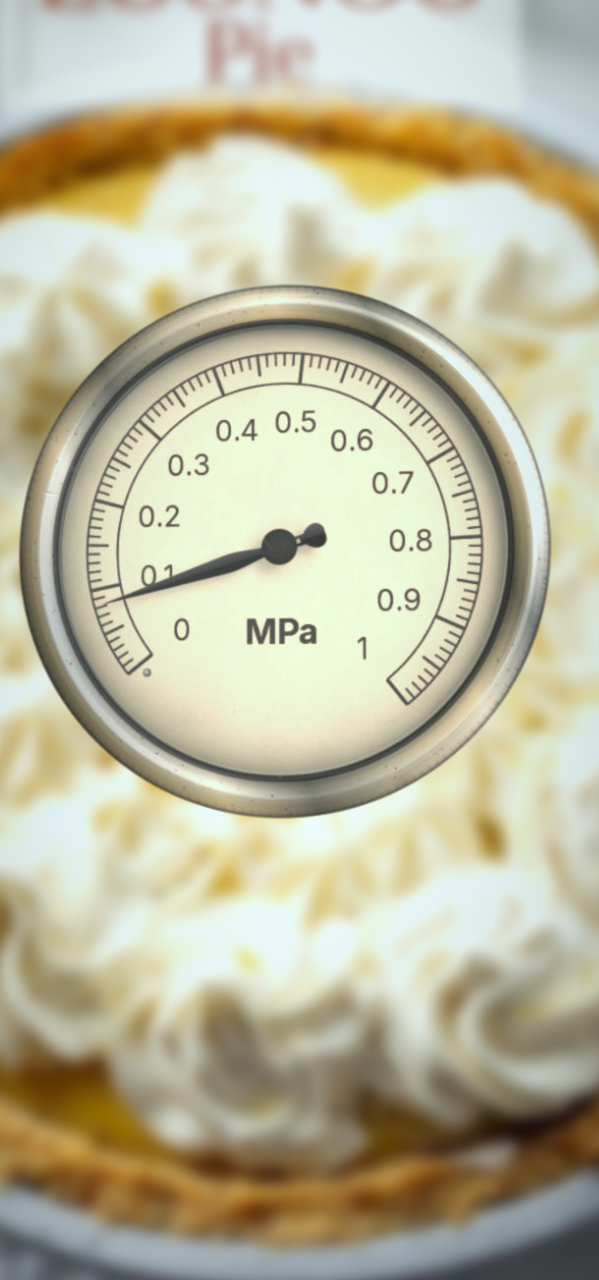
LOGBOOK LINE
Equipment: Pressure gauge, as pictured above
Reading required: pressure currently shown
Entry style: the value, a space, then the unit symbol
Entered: 0.08 MPa
